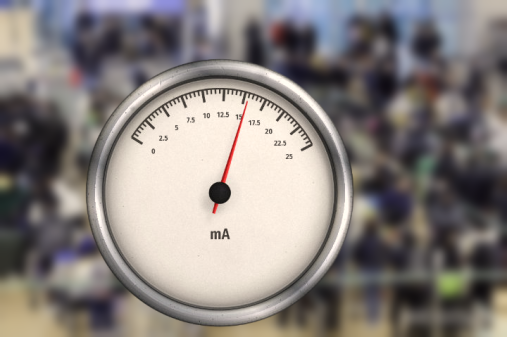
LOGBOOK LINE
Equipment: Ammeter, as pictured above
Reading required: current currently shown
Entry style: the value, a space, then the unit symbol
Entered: 15.5 mA
